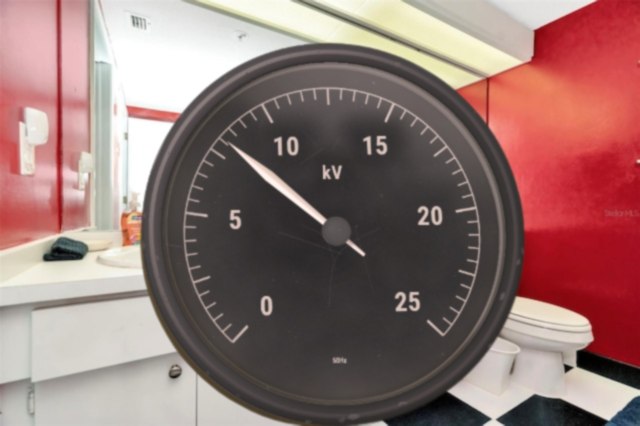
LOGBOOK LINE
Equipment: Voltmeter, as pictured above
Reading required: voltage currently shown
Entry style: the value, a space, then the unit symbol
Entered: 8 kV
